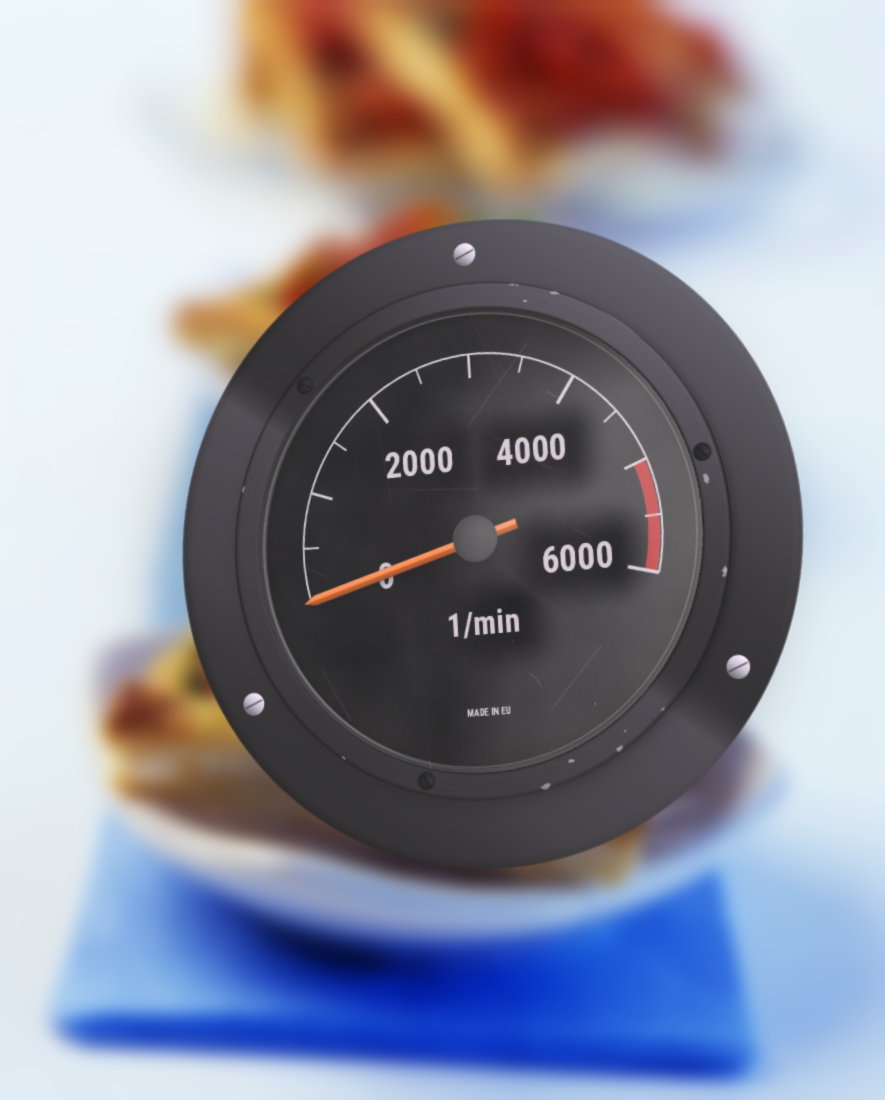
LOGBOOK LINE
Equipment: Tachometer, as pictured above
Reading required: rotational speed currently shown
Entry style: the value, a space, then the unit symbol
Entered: 0 rpm
